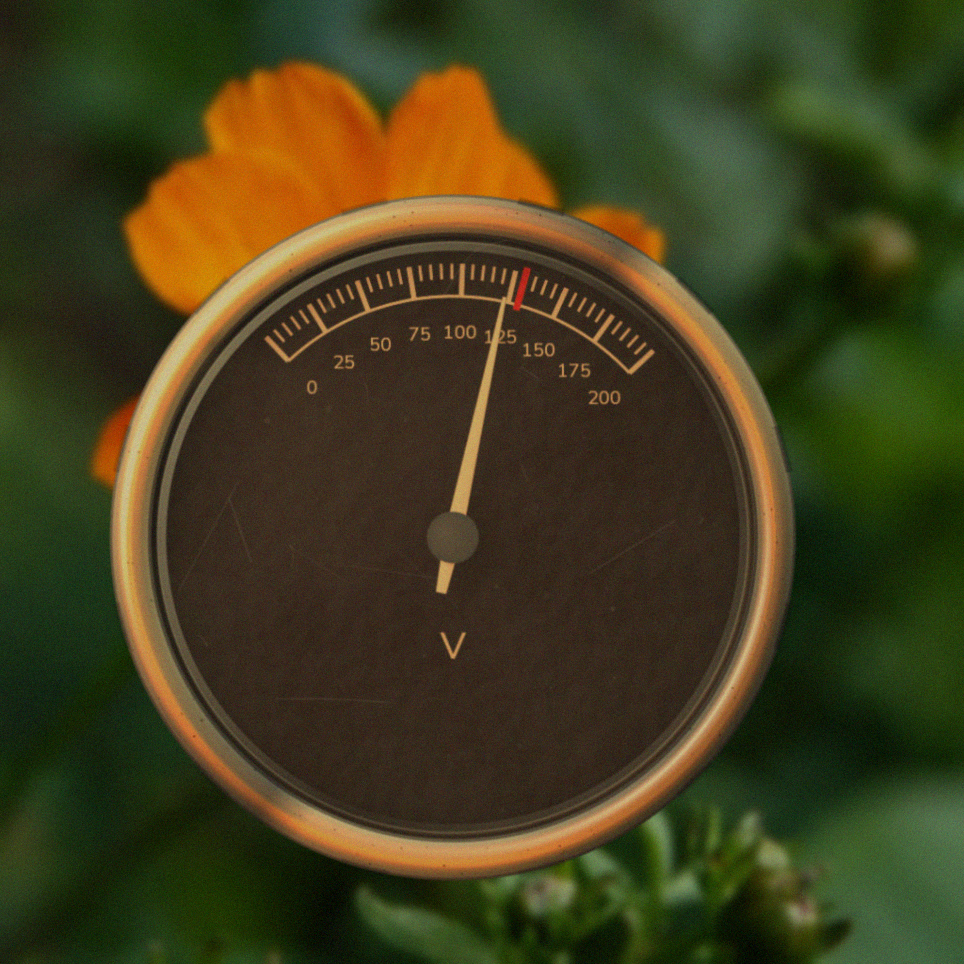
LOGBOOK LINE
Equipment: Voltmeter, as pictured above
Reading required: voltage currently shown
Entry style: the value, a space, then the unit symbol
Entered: 122.5 V
